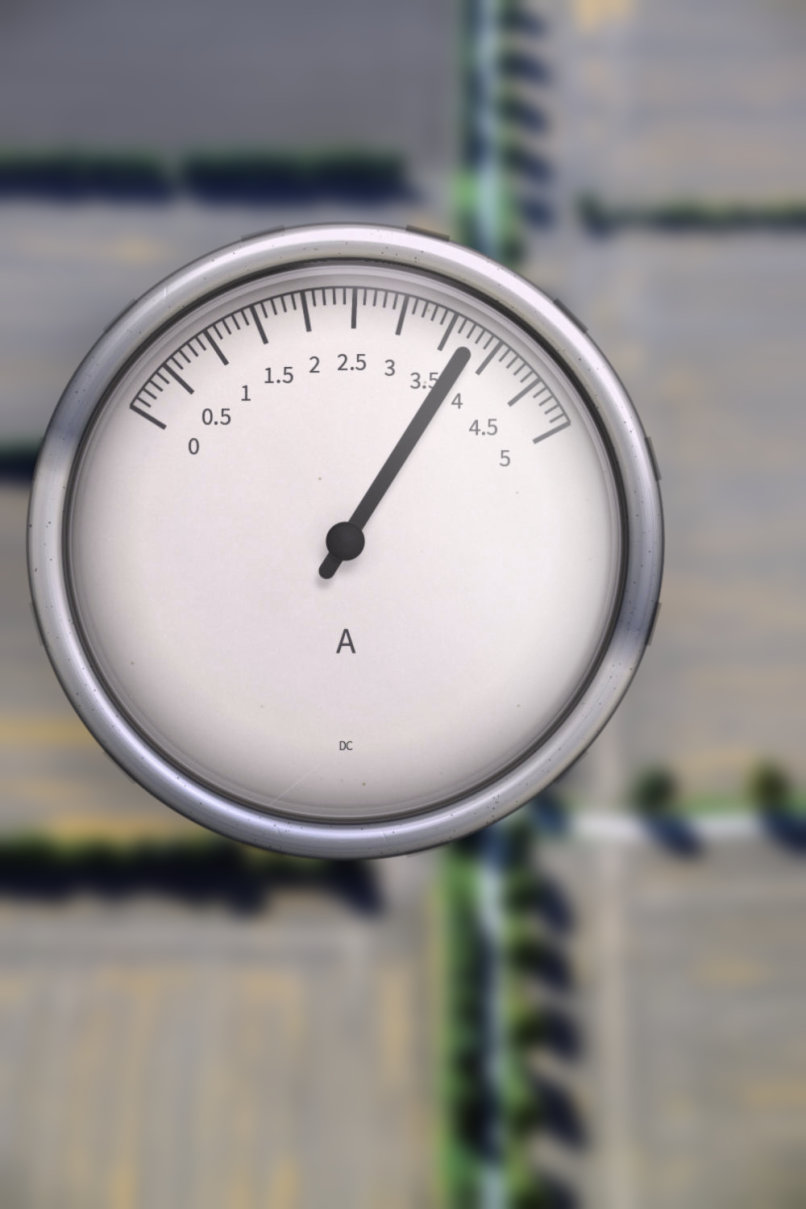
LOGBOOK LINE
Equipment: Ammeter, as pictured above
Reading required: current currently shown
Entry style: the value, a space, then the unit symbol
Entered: 3.75 A
